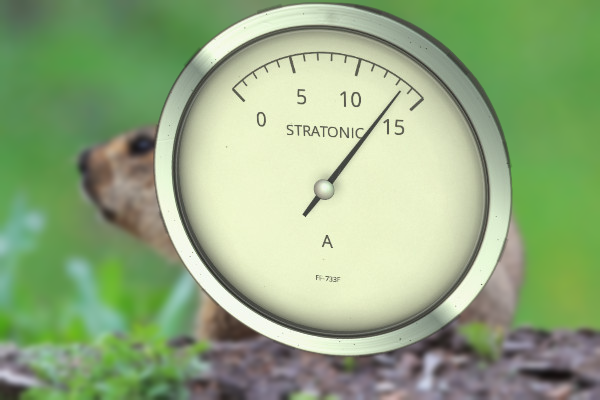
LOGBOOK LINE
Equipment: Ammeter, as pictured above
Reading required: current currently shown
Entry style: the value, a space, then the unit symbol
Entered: 13.5 A
